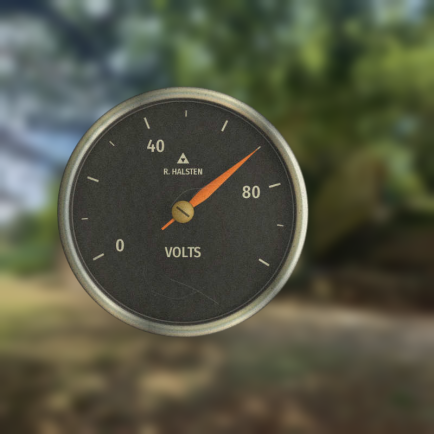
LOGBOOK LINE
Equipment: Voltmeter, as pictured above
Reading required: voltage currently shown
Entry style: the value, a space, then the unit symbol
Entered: 70 V
